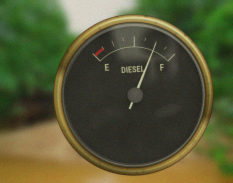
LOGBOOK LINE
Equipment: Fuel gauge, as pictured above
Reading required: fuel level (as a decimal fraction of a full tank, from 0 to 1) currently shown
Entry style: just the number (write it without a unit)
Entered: 0.75
